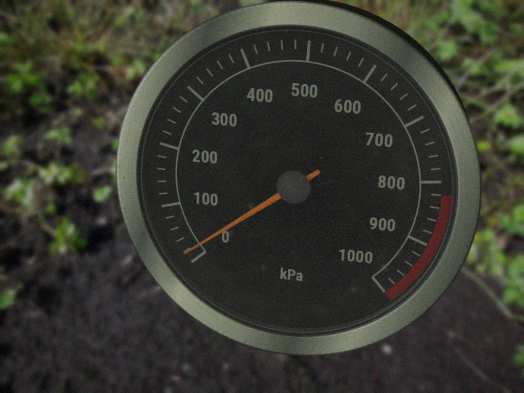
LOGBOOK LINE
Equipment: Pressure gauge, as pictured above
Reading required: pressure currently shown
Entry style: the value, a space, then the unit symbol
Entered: 20 kPa
